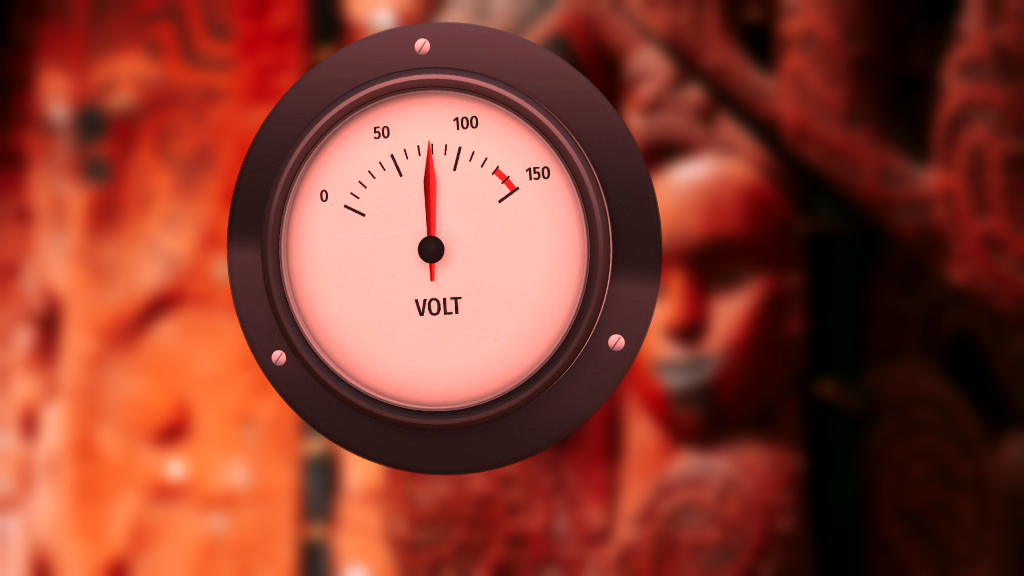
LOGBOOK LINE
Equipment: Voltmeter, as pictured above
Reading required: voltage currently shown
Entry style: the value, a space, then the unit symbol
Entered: 80 V
